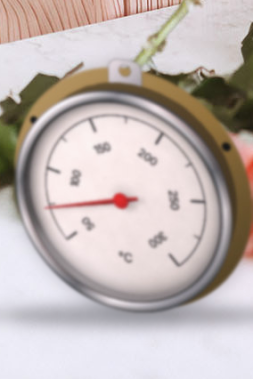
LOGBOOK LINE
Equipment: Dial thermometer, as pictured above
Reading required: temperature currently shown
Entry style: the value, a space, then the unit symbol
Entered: 75 °C
